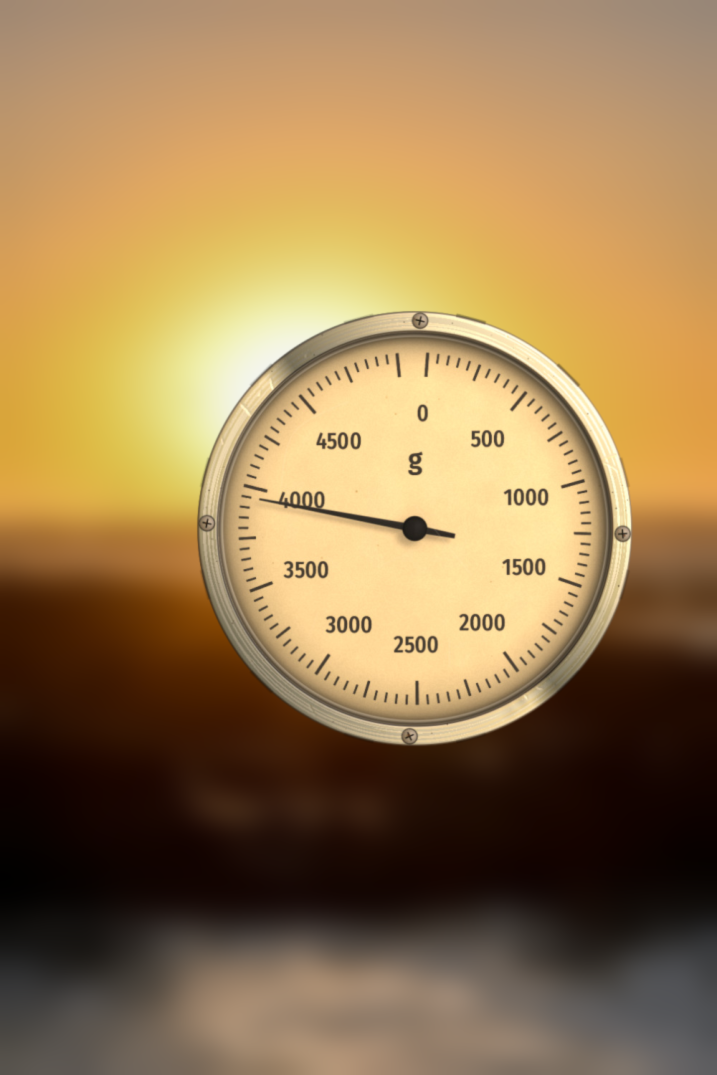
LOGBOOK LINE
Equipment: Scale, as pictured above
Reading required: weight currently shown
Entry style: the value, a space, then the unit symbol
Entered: 3950 g
